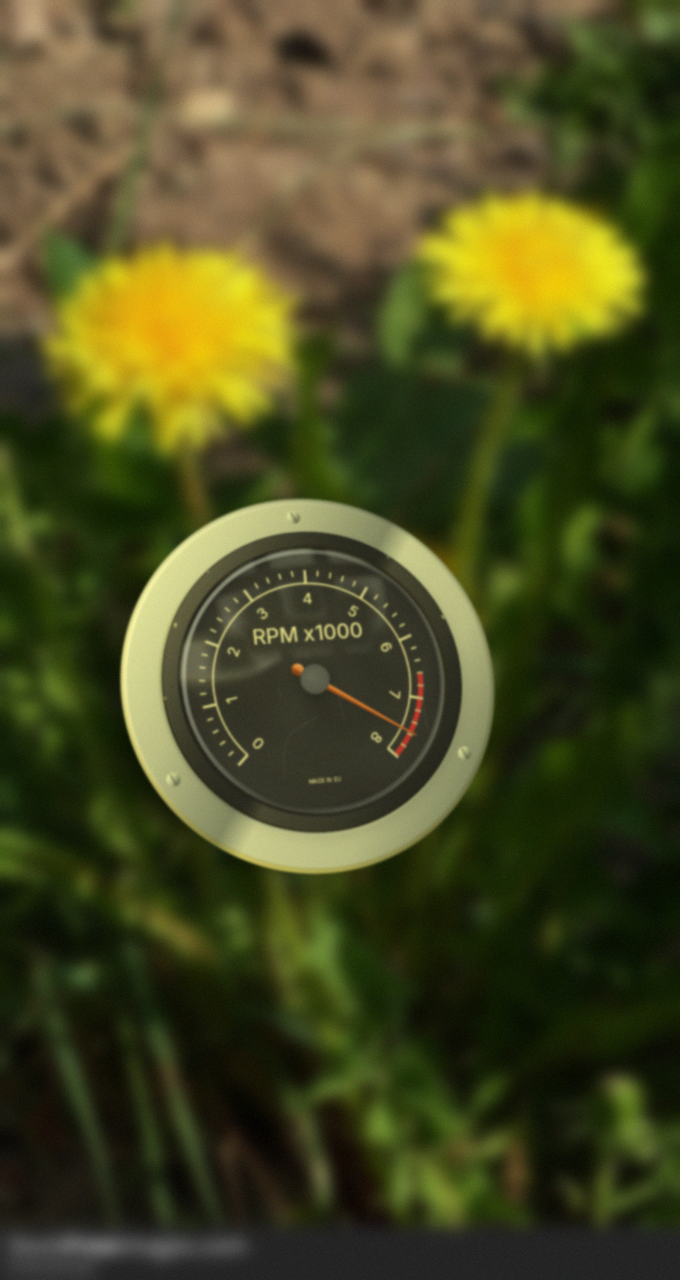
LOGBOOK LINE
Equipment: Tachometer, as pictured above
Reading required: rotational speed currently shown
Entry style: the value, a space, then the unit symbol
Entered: 7600 rpm
